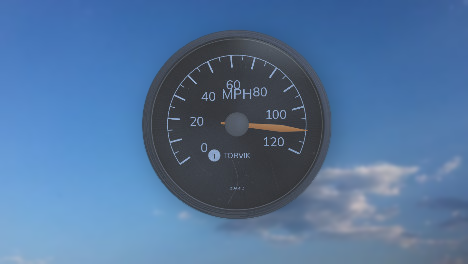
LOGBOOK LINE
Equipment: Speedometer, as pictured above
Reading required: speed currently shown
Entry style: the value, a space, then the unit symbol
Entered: 110 mph
